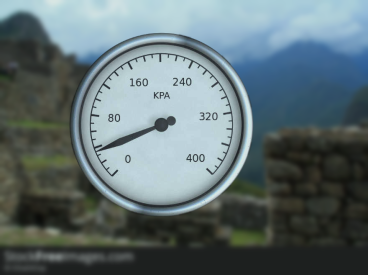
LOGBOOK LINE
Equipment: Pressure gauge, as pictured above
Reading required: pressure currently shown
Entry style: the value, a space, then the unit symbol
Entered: 35 kPa
